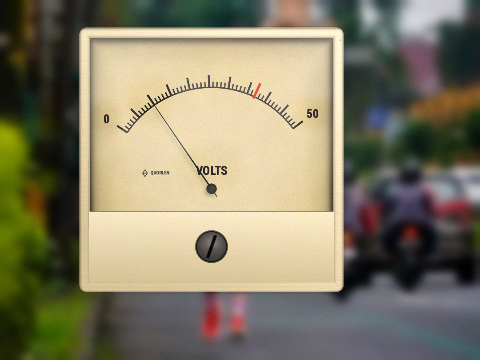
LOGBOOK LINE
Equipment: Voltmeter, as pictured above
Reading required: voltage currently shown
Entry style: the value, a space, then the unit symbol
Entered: 10 V
